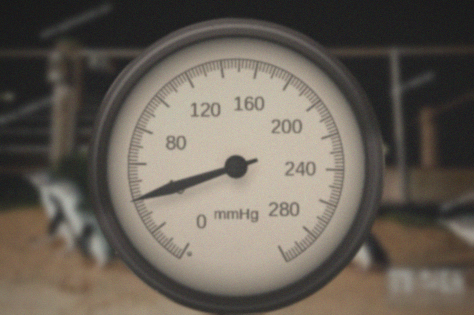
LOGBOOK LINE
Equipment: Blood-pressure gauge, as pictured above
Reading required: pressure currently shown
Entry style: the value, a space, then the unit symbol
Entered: 40 mmHg
